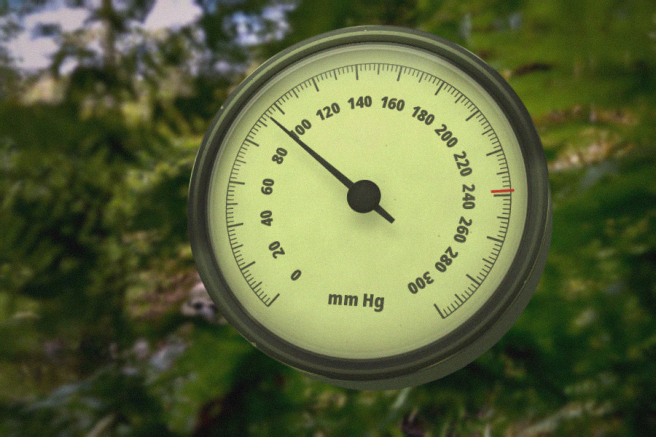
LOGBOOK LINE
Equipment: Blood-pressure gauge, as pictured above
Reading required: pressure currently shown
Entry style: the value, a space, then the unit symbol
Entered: 94 mmHg
